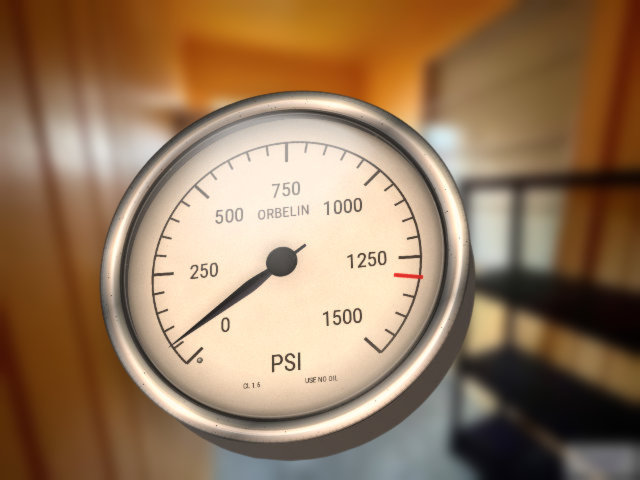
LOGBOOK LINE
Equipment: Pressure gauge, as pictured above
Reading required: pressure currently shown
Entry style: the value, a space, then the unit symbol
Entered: 50 psi
